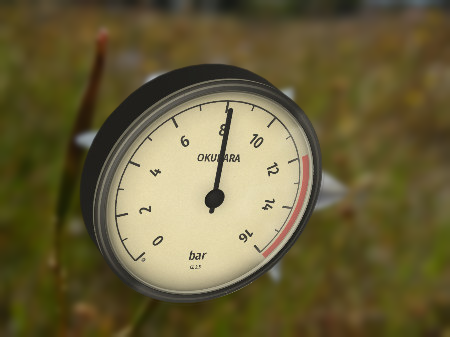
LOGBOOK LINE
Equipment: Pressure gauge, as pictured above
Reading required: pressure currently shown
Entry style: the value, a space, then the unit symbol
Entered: 8 bar
